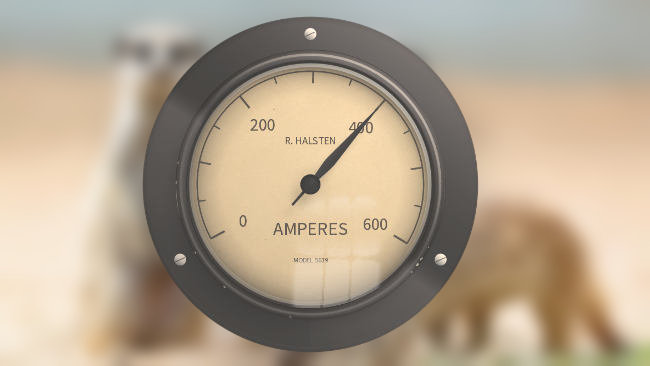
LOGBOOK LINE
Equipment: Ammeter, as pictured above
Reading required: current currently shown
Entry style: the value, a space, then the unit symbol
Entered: 400 A
